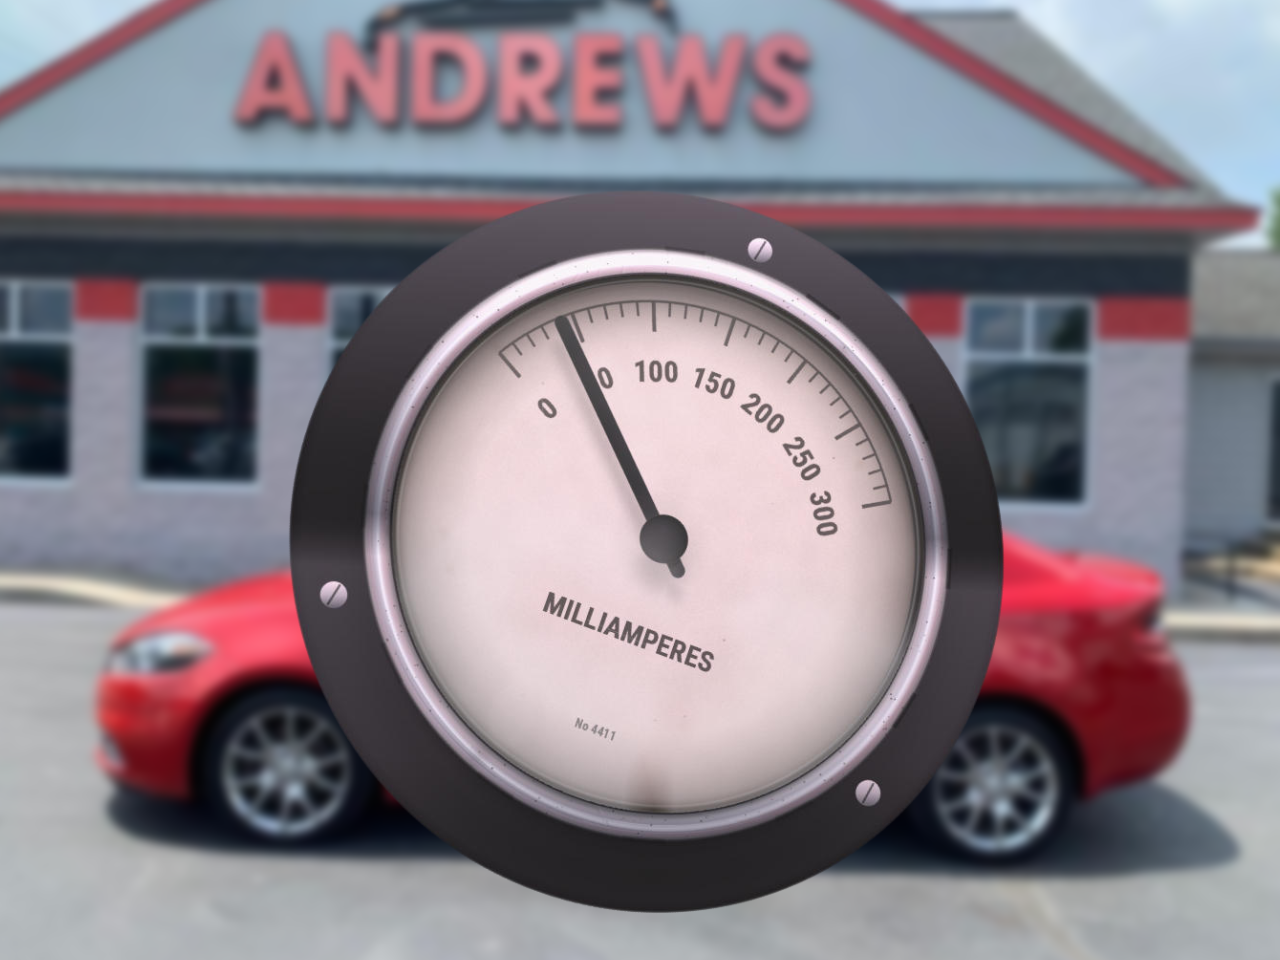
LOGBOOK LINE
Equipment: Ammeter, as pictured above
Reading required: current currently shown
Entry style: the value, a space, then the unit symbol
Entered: 40 mA
